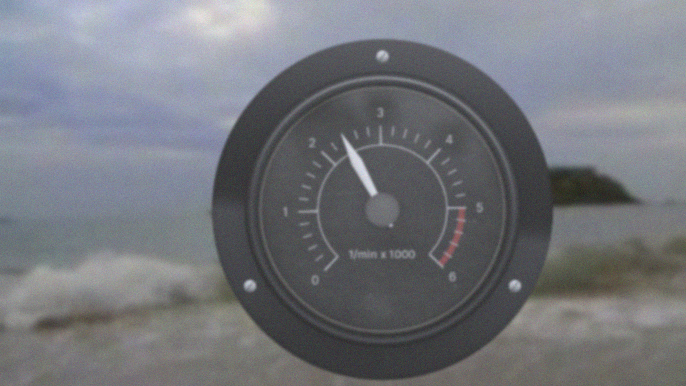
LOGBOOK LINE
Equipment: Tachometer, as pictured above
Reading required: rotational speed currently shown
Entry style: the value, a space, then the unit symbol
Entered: 2400 rpm
